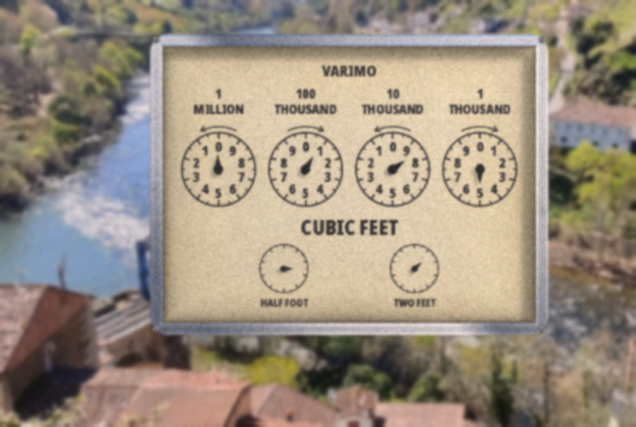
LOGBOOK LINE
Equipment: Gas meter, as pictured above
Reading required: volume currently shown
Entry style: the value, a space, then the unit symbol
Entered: 8500 ft³
